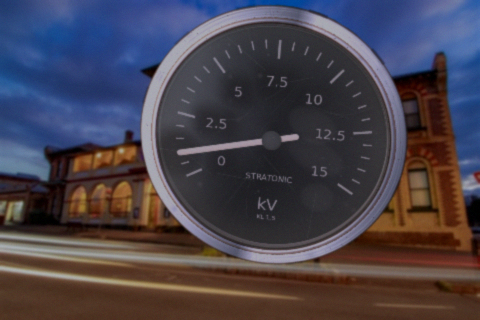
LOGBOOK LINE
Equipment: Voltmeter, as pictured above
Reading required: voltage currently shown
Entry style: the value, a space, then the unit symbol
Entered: 1 kV
